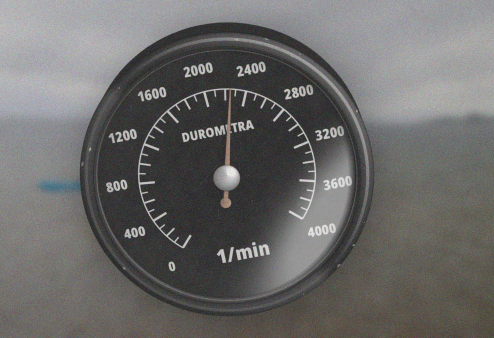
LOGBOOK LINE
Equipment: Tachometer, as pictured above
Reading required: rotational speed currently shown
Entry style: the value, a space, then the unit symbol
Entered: 2250 rpm
